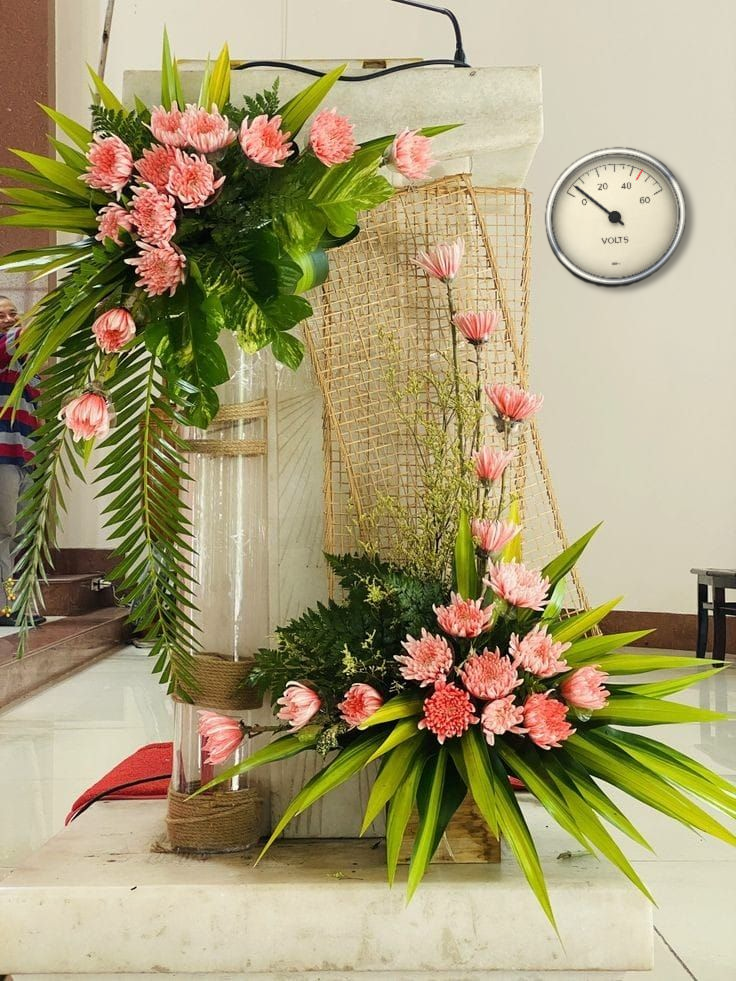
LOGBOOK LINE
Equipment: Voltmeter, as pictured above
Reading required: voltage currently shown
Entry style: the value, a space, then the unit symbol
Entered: 5 V
